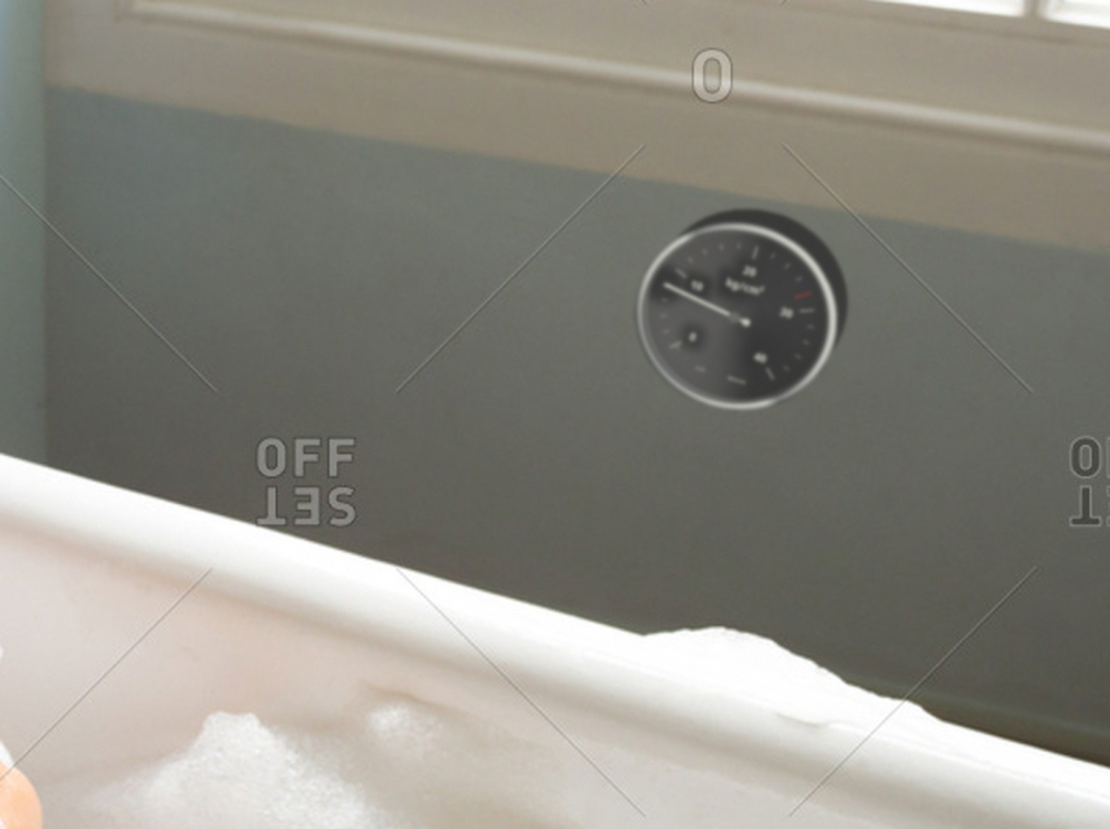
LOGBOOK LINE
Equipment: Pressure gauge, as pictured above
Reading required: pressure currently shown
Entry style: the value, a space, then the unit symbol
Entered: 8 kg/cm²
